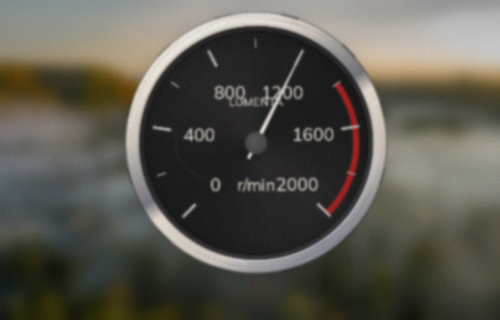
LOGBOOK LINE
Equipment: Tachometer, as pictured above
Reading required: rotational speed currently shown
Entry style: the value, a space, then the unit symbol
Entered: 1200 rpm
